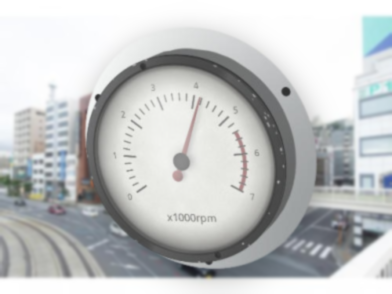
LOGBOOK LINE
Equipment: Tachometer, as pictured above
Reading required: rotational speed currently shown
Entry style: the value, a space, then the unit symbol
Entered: 4200 rpm
